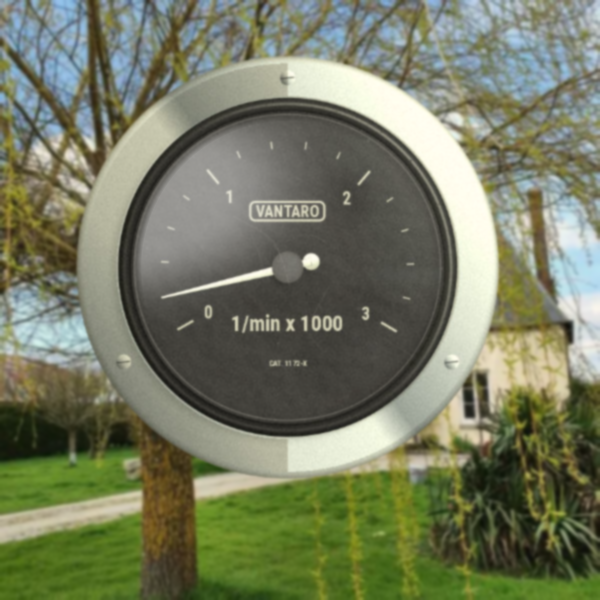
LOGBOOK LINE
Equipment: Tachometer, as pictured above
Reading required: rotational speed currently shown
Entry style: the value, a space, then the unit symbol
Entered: 200 rpm
